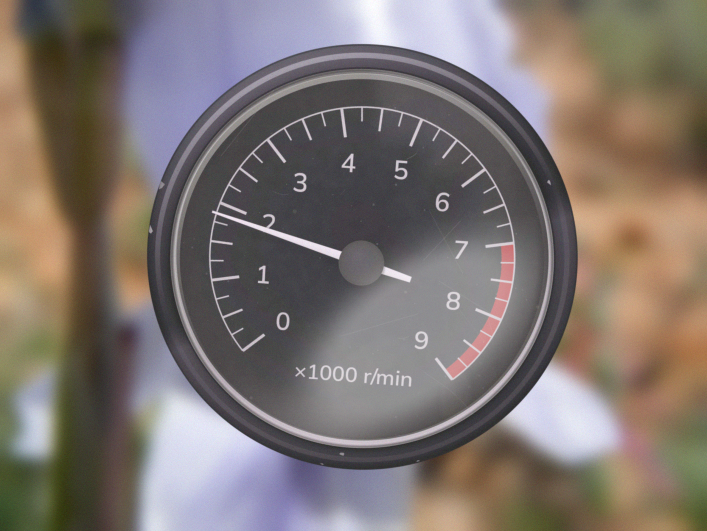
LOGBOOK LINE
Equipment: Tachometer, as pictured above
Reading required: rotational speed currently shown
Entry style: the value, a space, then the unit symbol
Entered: 1875 rpm
